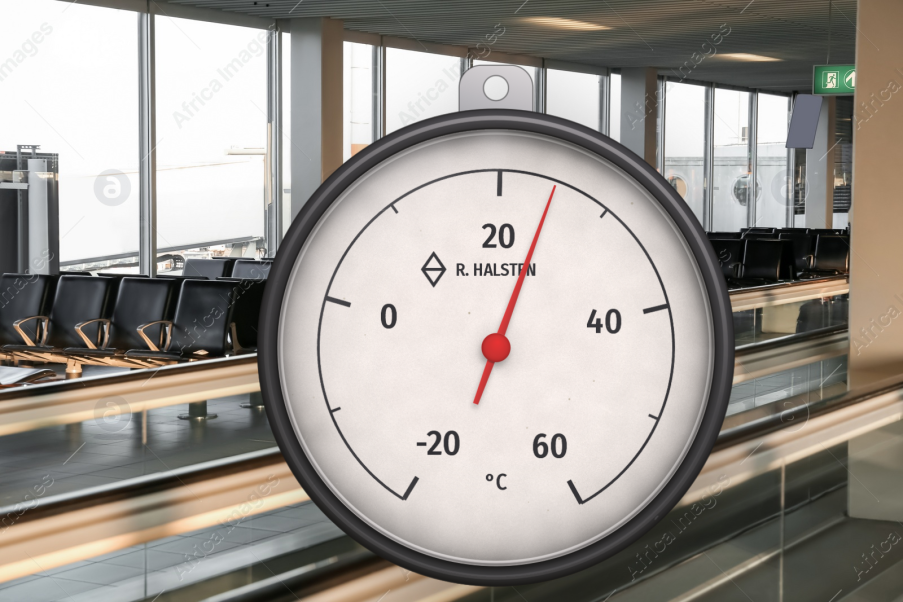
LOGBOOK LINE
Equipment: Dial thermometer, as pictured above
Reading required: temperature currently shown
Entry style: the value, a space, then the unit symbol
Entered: 25 °C
